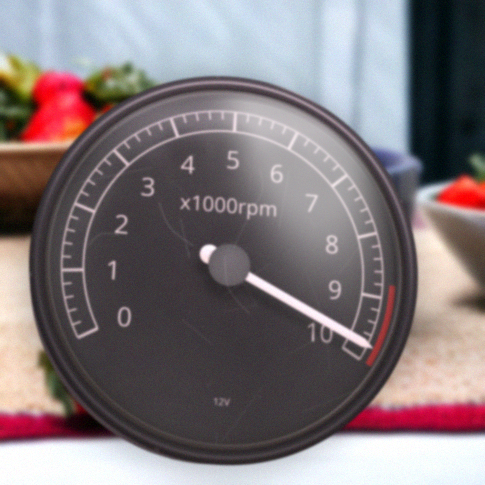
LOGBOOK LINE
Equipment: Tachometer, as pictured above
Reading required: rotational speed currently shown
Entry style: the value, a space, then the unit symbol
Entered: 9800 rpm
